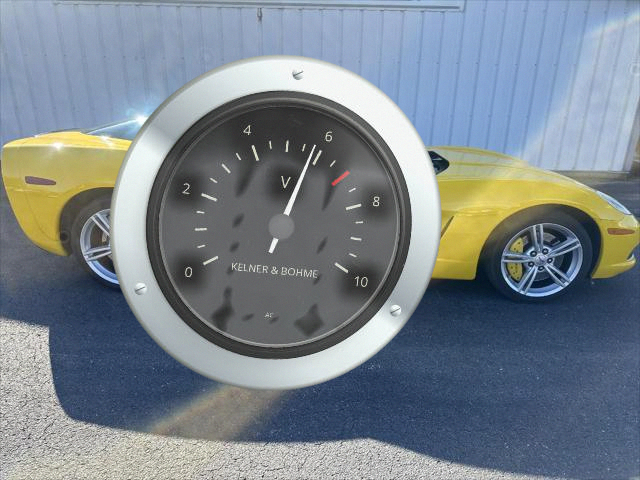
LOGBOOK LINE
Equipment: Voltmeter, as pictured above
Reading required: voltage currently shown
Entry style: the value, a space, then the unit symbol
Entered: 5.75 V
